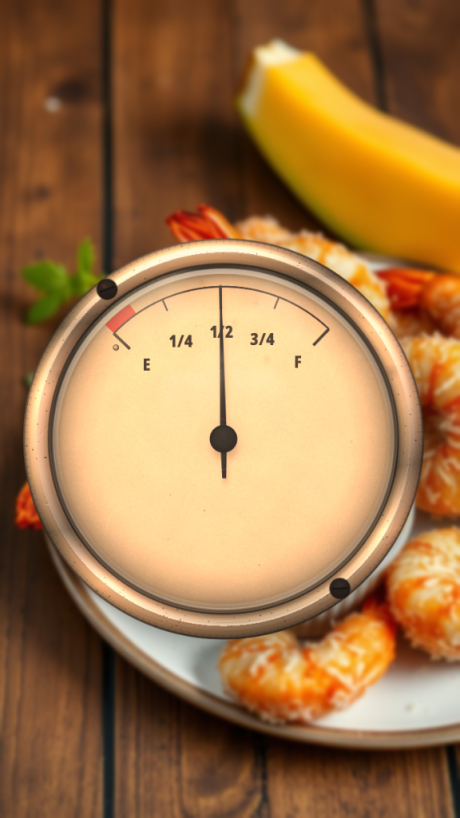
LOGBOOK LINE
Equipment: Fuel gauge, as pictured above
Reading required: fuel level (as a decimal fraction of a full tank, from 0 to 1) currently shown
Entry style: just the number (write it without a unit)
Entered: 0.5
